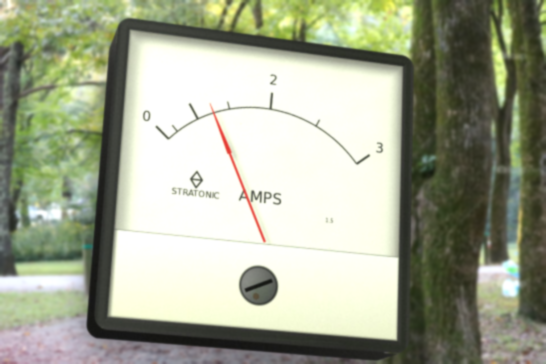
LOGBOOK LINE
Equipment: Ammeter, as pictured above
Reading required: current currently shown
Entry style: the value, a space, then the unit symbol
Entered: 1.25 A
